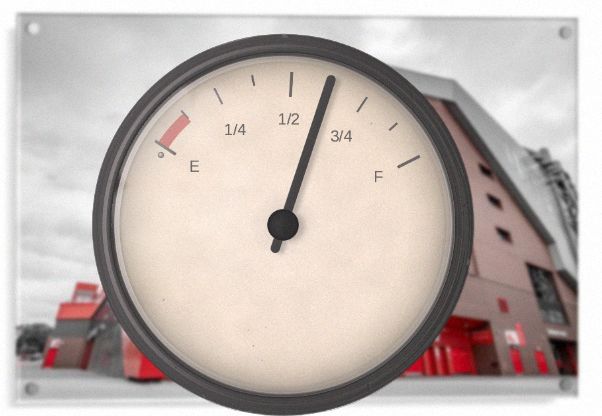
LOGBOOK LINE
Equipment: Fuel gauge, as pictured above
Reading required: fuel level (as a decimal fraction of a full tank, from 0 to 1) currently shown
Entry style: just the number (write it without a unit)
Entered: 0.625
